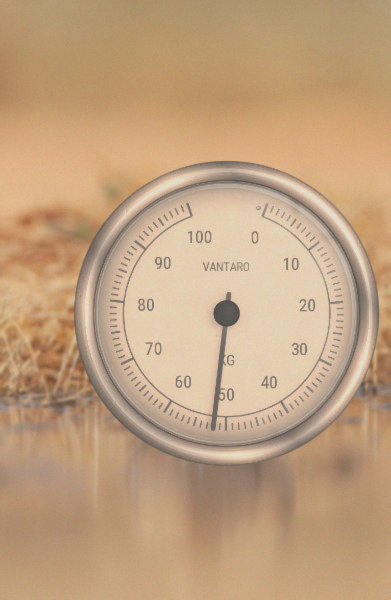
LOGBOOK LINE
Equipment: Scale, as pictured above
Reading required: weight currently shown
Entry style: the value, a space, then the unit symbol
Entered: 52 kg
